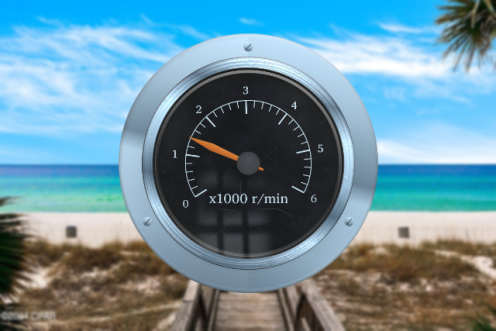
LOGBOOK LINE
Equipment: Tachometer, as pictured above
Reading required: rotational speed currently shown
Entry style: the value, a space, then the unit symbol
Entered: 1400 rpm
